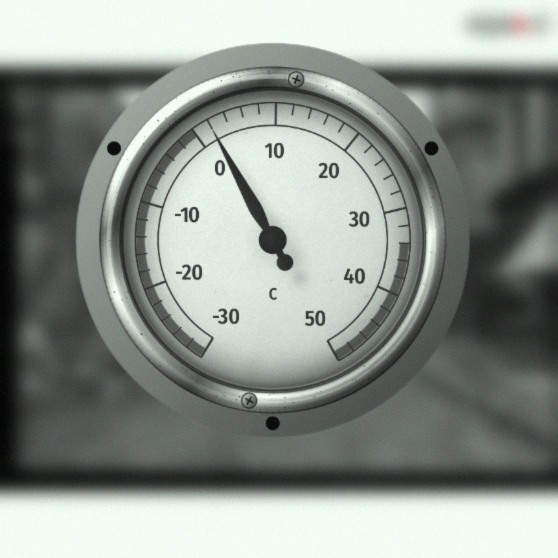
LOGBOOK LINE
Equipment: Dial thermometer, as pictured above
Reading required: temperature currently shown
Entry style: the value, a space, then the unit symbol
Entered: 2 °C
